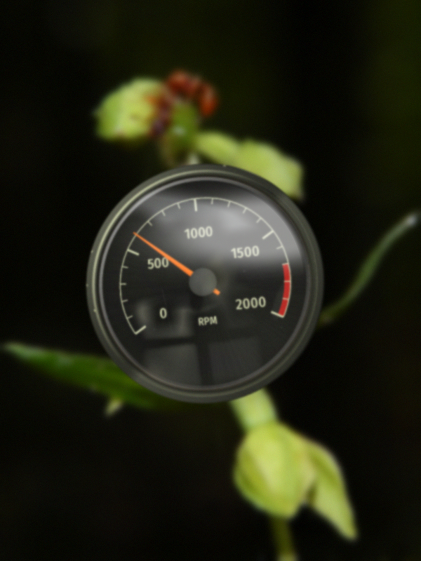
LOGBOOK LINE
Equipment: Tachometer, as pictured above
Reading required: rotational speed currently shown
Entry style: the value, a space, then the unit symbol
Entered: 600 rpm
